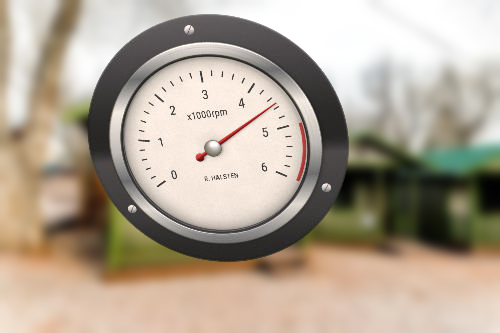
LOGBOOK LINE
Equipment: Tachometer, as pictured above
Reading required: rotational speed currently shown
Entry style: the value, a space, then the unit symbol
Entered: 4500 rpm
